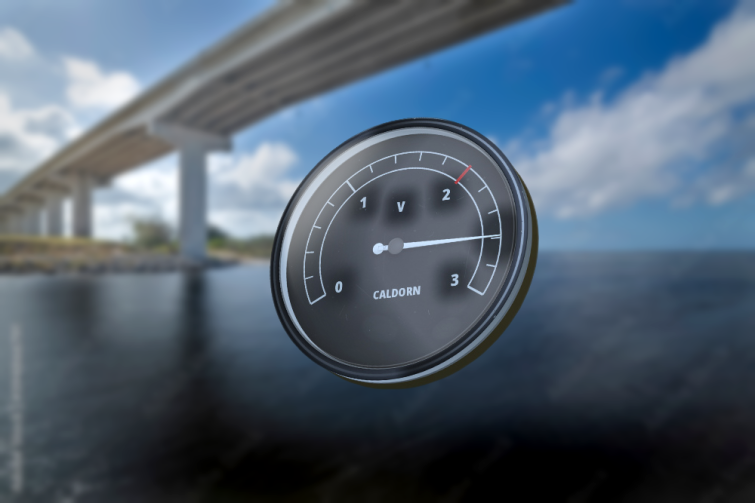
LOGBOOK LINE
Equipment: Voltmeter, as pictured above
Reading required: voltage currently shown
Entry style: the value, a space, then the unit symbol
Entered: 2.6 V
